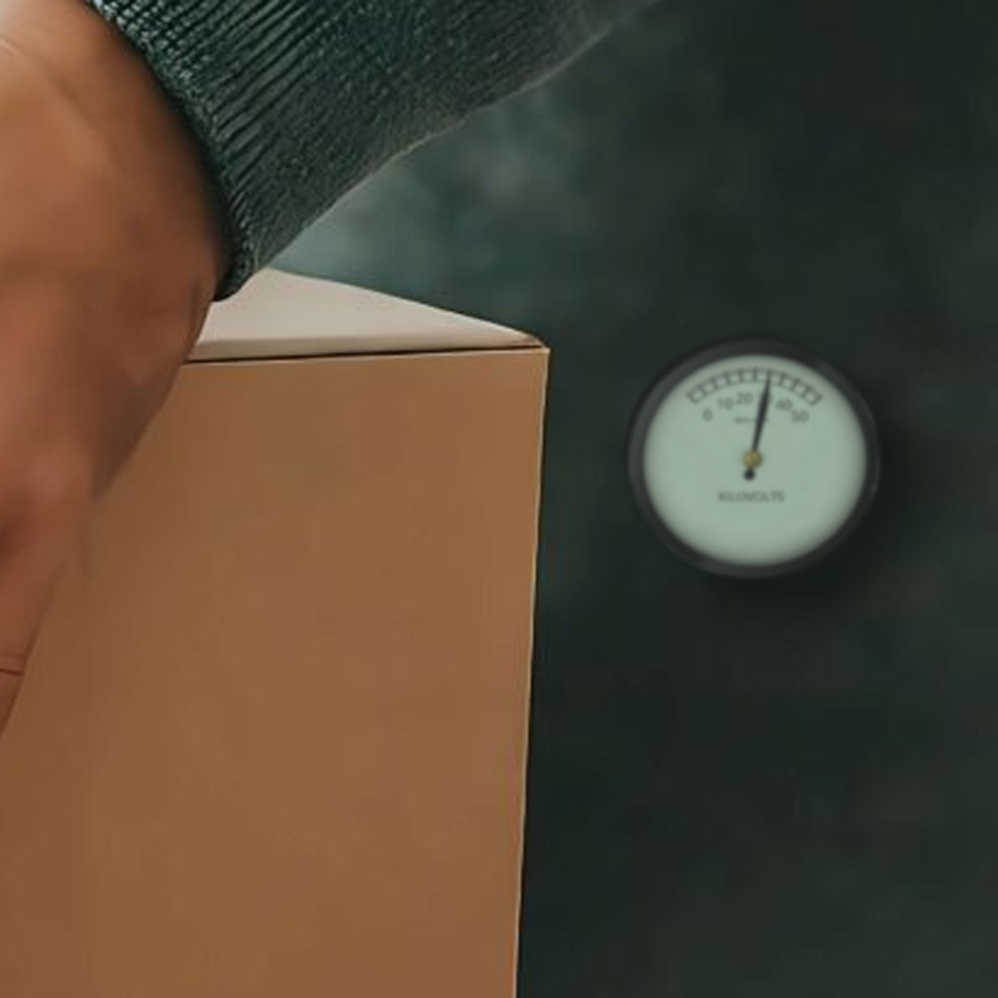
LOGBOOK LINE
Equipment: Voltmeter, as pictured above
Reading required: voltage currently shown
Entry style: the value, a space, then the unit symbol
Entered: 30 kV
